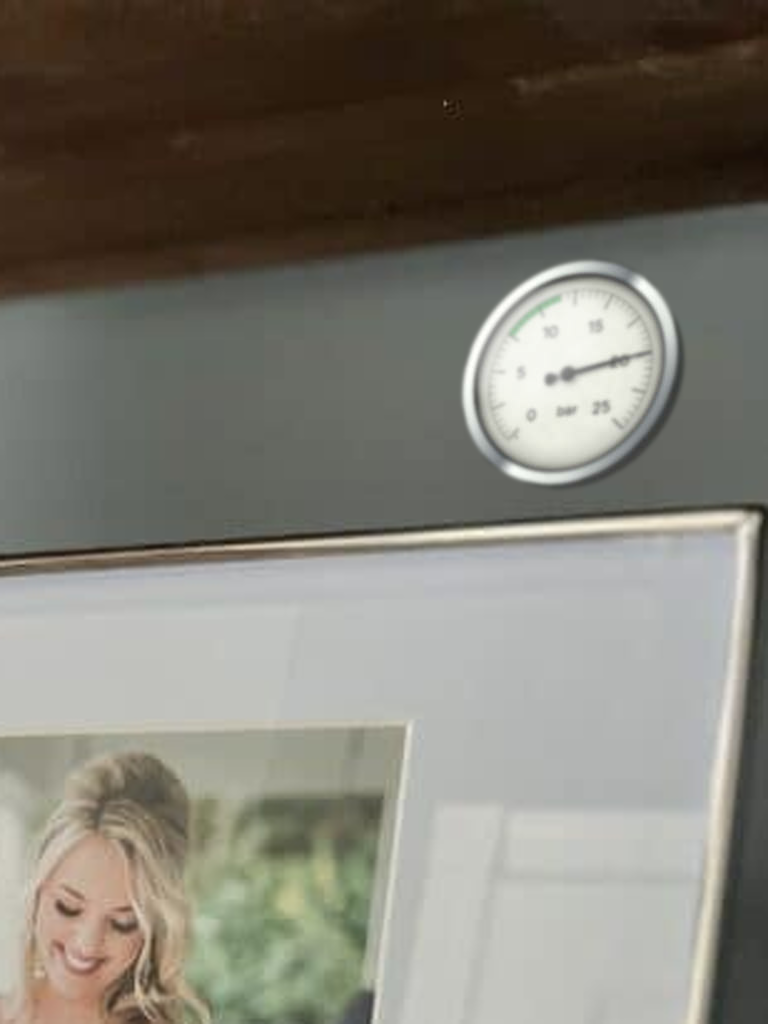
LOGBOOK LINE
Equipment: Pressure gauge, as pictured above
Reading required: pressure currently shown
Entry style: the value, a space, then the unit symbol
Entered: 20 bar
